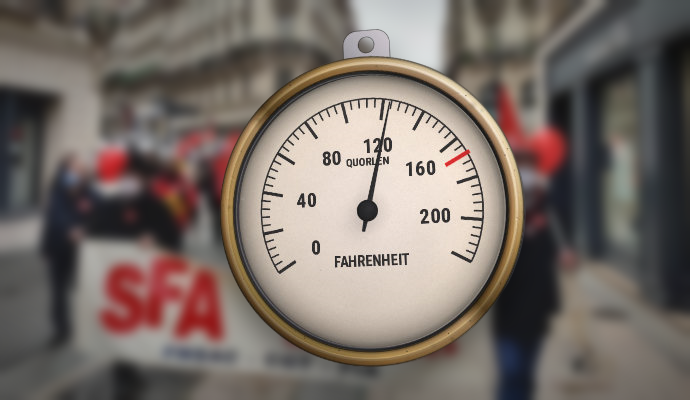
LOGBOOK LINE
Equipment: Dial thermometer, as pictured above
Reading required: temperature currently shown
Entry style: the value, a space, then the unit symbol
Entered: 124 °F
